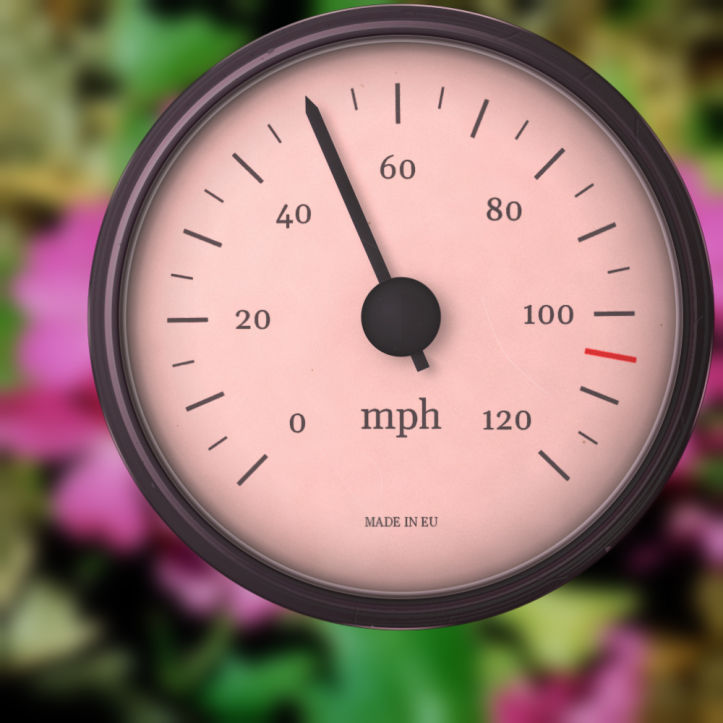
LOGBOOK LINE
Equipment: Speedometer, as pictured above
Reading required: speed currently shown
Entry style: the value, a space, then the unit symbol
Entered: 50 mph
